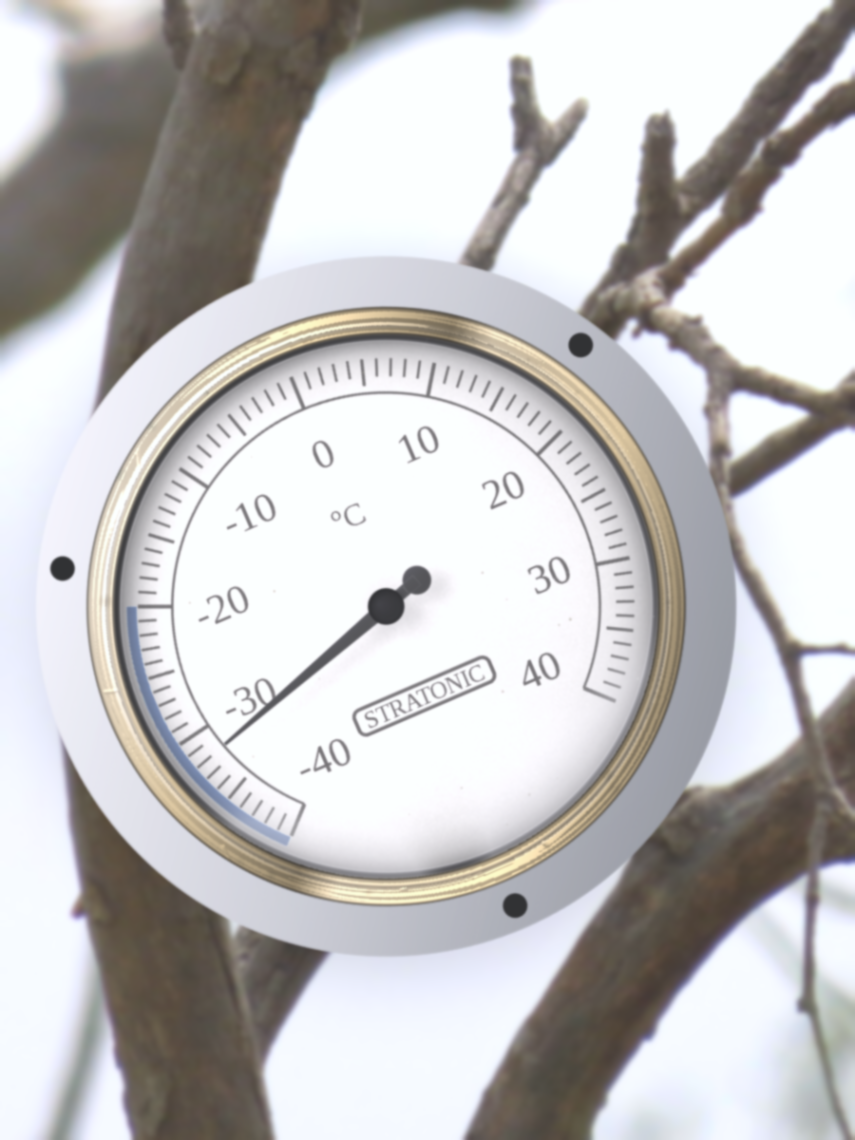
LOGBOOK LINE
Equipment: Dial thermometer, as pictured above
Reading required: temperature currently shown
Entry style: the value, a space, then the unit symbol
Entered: -32 °C
